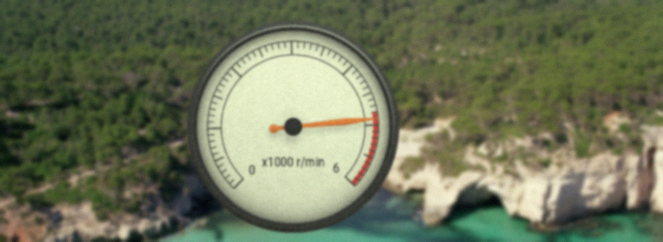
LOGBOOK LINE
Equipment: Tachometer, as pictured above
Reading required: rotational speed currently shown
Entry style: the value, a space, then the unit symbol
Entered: 4900 rpm
